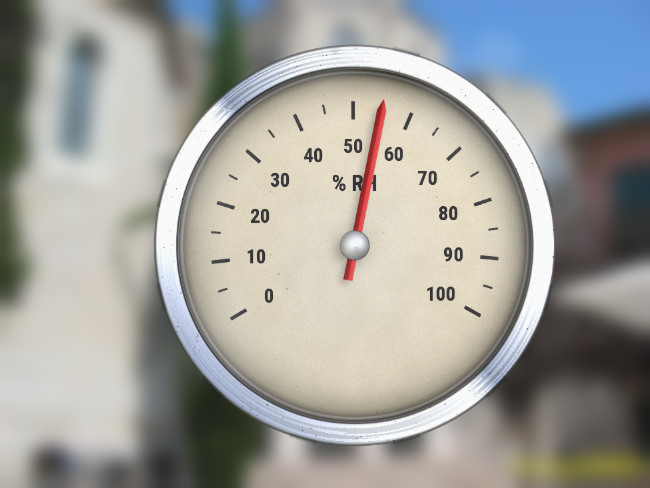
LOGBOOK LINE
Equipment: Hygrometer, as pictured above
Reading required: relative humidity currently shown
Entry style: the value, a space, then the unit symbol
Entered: 55 %
